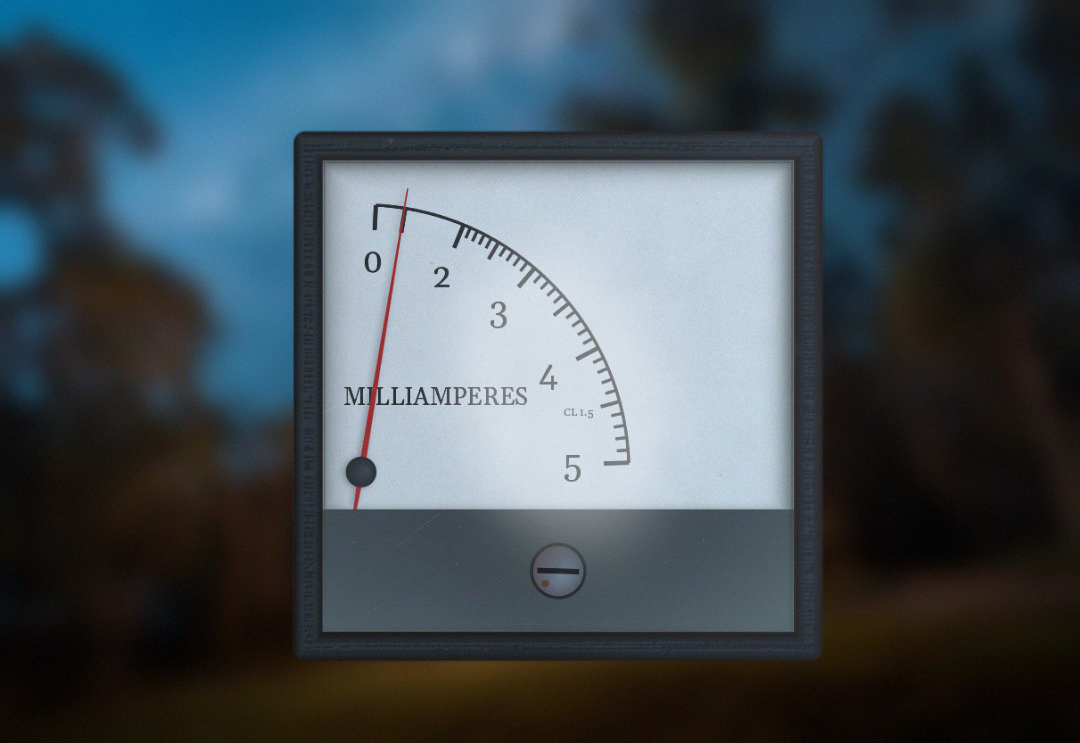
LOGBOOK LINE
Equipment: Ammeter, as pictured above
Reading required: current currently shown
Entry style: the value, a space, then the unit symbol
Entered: 1 mA
